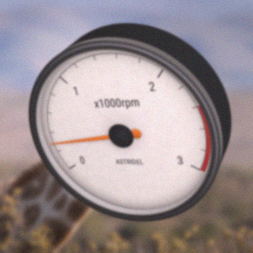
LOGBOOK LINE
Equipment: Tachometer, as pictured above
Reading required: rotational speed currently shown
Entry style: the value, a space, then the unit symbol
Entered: 300 rpm
